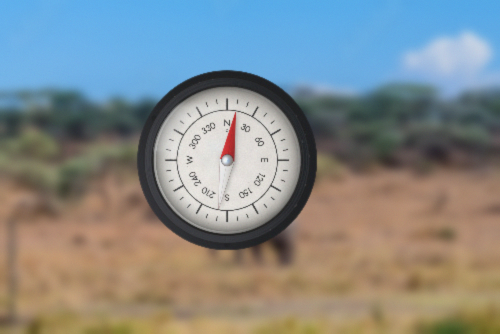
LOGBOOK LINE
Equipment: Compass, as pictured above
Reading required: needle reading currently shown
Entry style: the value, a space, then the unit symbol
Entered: 10 °
